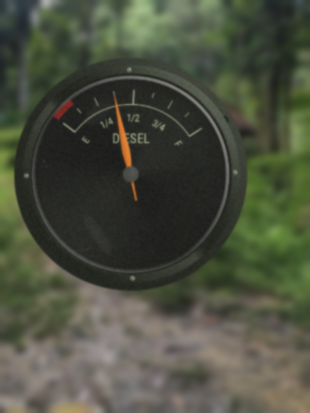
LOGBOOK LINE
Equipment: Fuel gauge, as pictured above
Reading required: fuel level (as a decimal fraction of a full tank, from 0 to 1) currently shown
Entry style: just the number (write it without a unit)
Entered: 0.375
